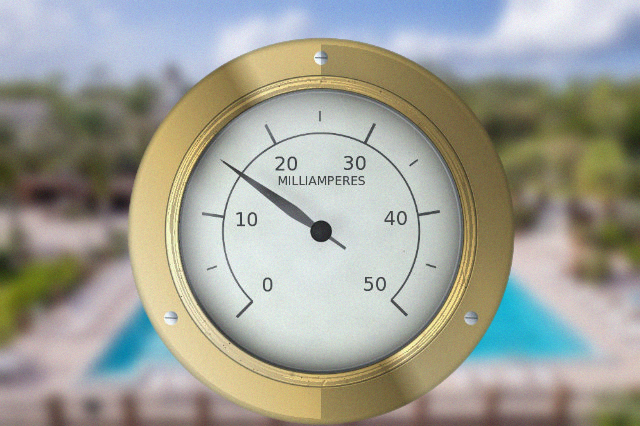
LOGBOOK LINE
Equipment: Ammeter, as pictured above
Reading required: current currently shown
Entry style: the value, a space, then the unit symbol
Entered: 15 mA
